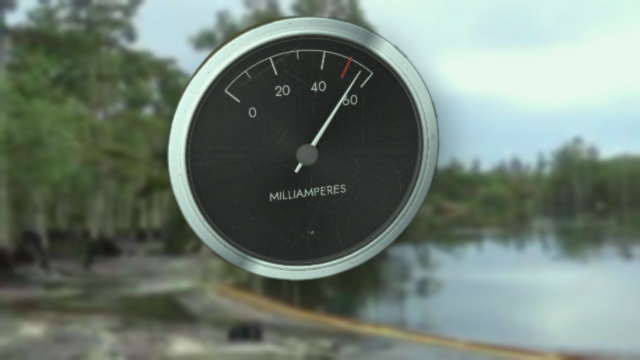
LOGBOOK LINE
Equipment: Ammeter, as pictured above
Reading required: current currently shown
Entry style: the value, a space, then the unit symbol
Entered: 55 mA
